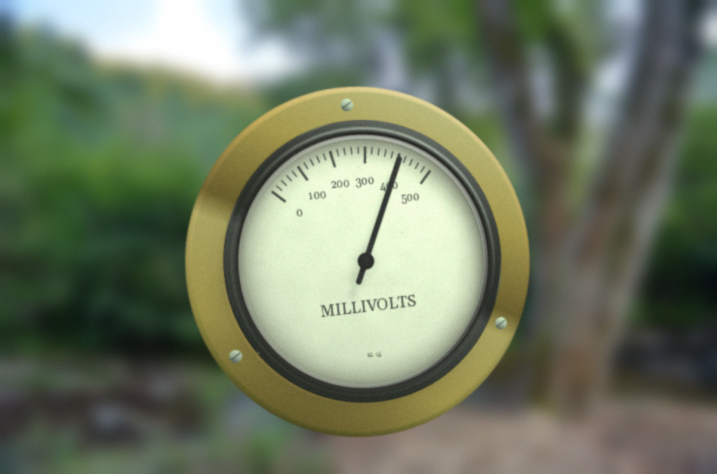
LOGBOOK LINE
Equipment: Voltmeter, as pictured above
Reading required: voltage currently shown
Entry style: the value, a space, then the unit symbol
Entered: 400 mV
